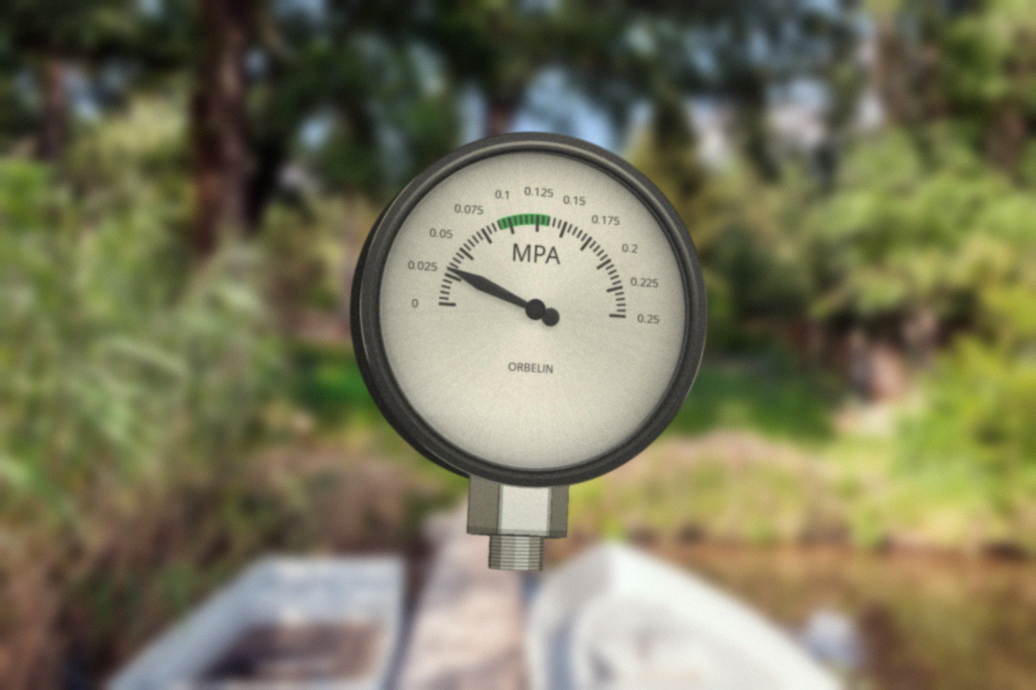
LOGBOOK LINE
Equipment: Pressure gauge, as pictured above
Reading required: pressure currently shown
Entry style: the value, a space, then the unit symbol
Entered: 0.03 MPa
